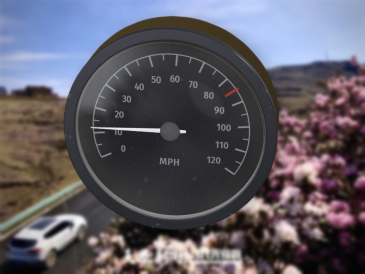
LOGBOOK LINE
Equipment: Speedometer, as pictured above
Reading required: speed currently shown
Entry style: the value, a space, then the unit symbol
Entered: 12.5 mph
